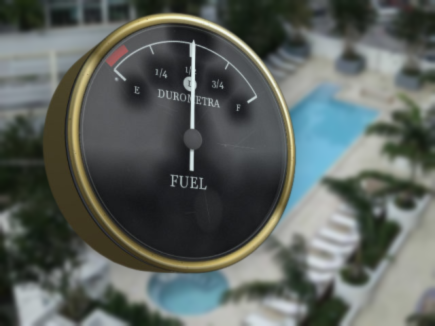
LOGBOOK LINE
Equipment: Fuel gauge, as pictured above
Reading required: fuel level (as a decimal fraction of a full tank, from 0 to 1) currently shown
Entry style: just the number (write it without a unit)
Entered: 0.5
